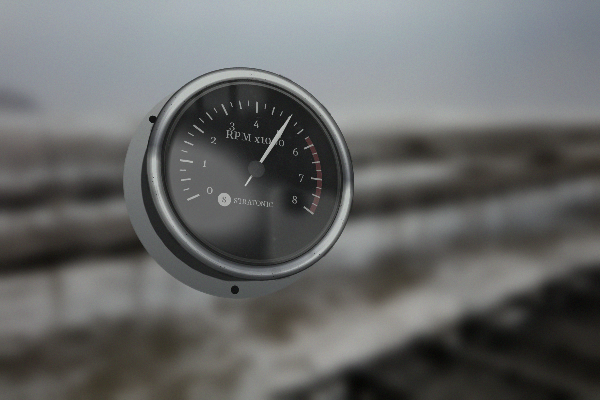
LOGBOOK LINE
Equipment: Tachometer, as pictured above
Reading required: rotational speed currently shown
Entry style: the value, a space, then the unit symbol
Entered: 5000 rpm
